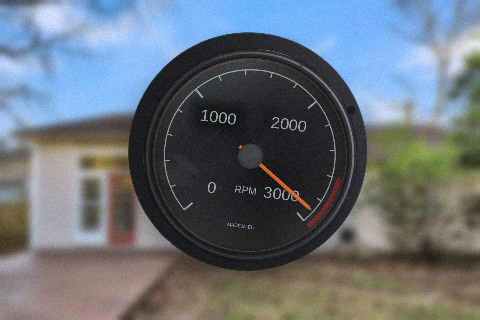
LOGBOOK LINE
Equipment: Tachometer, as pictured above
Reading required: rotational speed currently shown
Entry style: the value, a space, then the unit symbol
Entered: 2900 rpm
